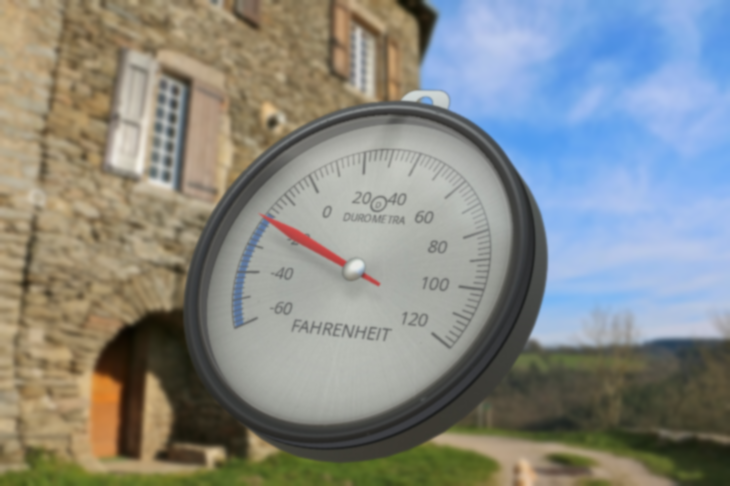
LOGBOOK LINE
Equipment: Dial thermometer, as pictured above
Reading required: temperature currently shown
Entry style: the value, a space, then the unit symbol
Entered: -20 °F
